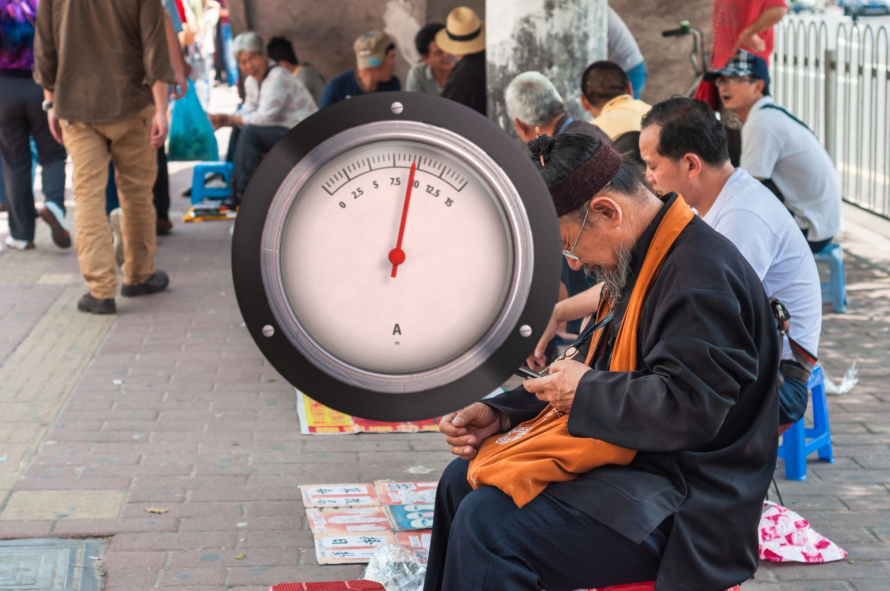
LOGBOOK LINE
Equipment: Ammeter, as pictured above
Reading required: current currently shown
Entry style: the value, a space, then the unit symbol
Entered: 9.5 A
